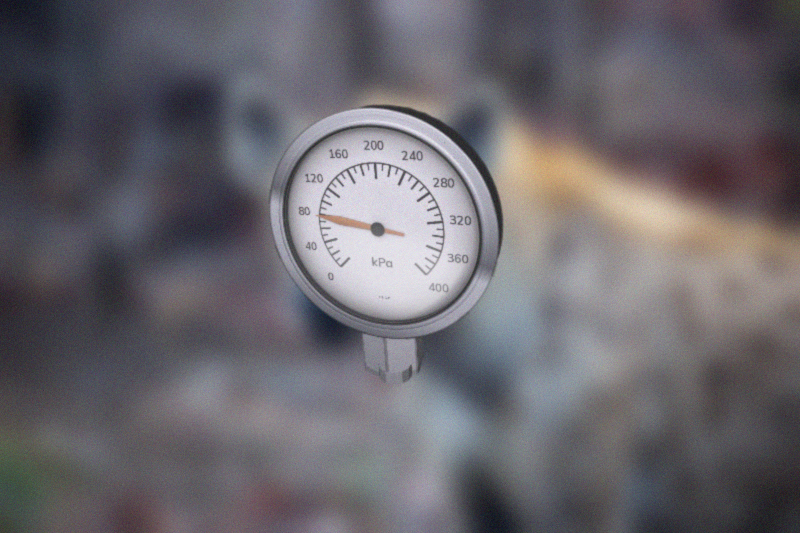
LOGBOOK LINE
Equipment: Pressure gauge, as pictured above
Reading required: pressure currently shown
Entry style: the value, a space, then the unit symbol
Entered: 80 kPa
